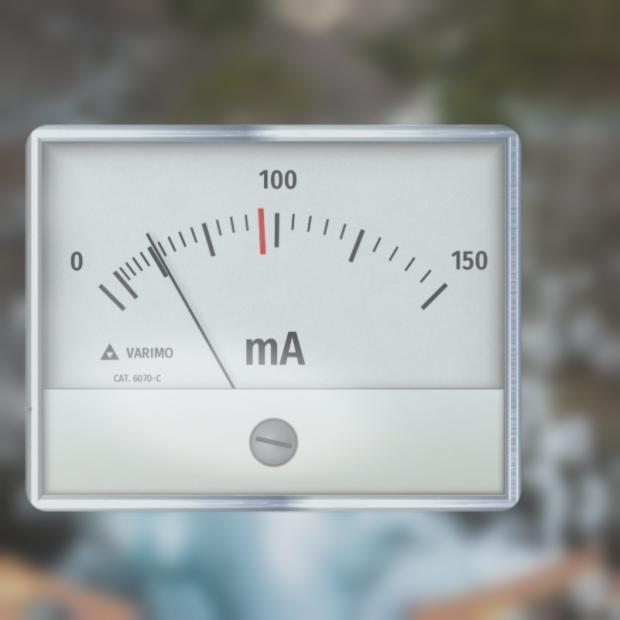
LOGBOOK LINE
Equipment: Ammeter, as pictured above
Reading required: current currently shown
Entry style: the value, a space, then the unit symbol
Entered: 52.5 mA
